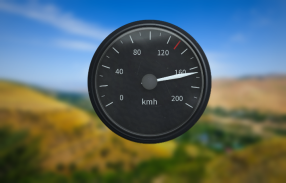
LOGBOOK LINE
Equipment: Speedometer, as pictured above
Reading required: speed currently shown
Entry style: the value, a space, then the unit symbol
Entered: 165 km/h
